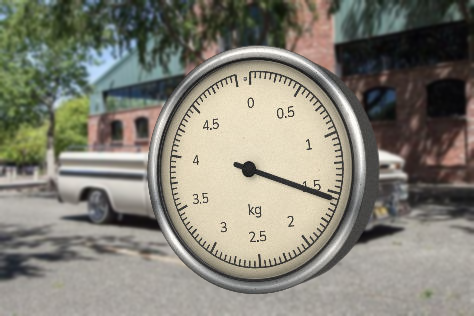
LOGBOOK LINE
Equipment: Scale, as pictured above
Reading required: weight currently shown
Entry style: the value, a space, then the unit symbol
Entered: 1.55 kg
